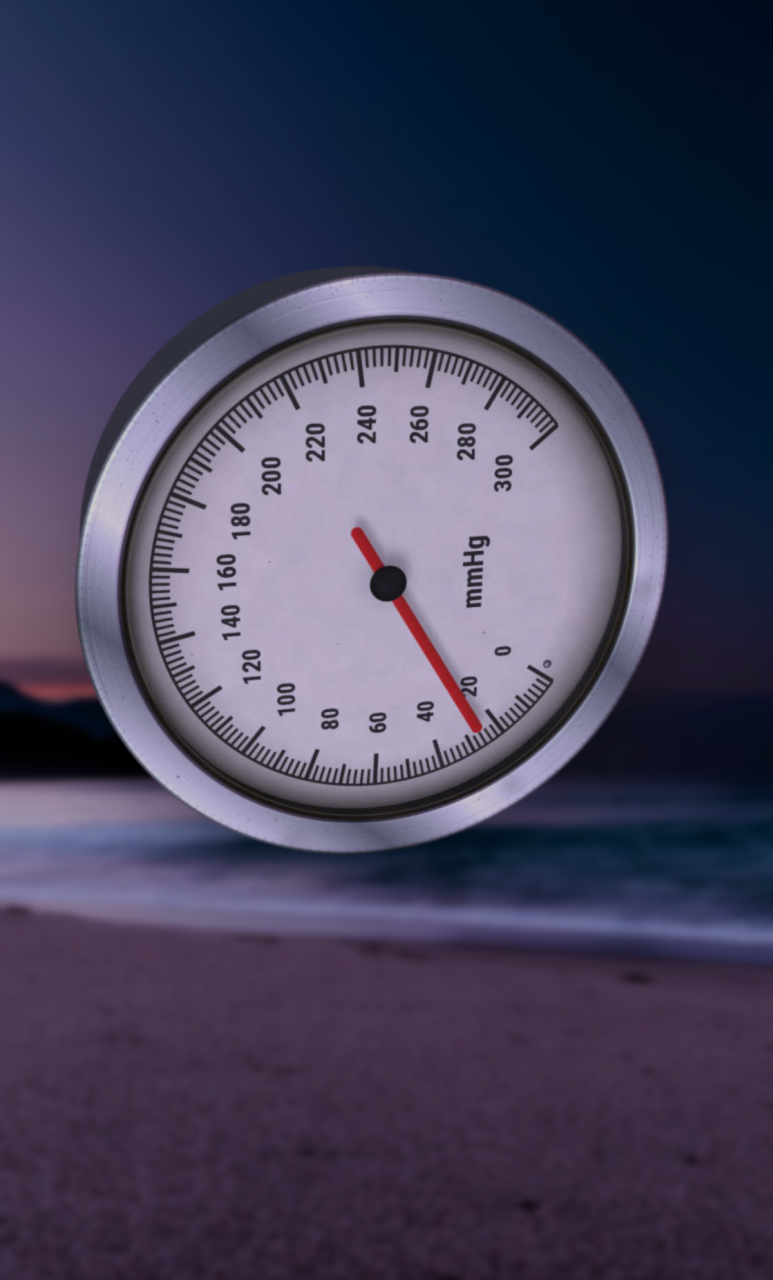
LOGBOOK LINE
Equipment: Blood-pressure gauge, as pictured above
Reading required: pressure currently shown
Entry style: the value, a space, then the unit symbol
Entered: 26 mmHg
